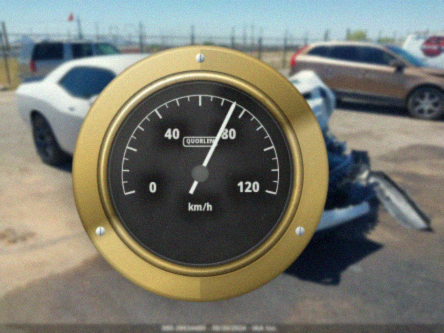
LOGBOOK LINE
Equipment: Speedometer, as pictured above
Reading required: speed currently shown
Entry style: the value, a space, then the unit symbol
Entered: 75 km/h
